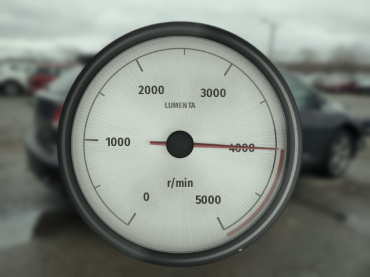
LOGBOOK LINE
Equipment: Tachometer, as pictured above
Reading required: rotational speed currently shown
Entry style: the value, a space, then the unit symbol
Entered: 4000 rpm
